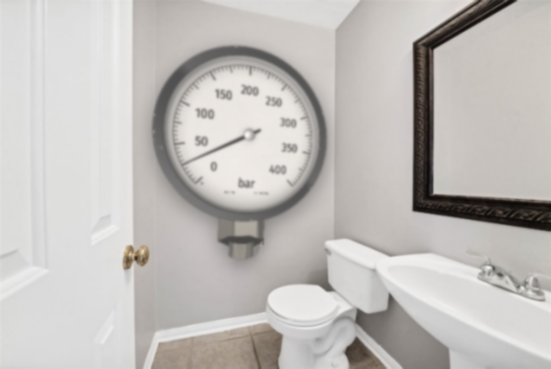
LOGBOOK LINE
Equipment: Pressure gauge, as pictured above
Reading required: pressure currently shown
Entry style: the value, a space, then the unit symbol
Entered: 25 bar
